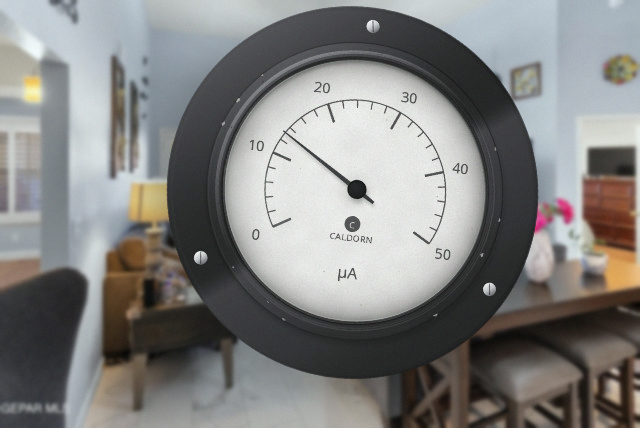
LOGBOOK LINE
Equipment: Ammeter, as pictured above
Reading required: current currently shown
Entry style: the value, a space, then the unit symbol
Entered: 13 µA
